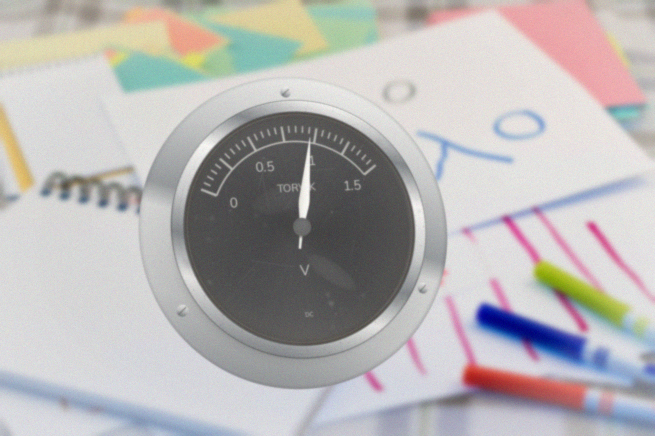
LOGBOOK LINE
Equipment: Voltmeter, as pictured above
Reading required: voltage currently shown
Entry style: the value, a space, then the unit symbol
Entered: 0.95 V
